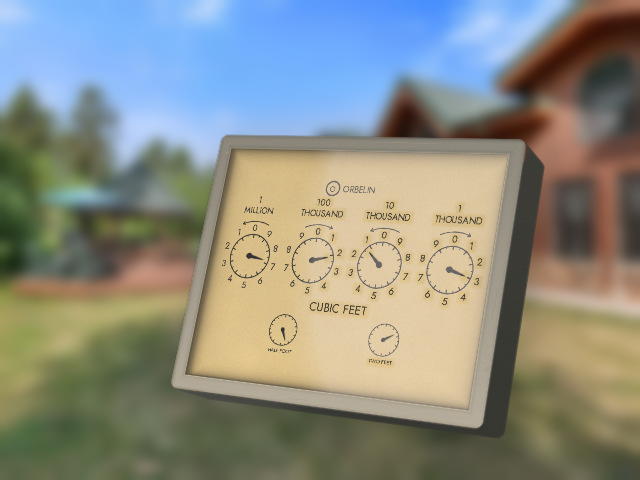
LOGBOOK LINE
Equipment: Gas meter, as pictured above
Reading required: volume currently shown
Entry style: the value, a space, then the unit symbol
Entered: 721300 ft³
